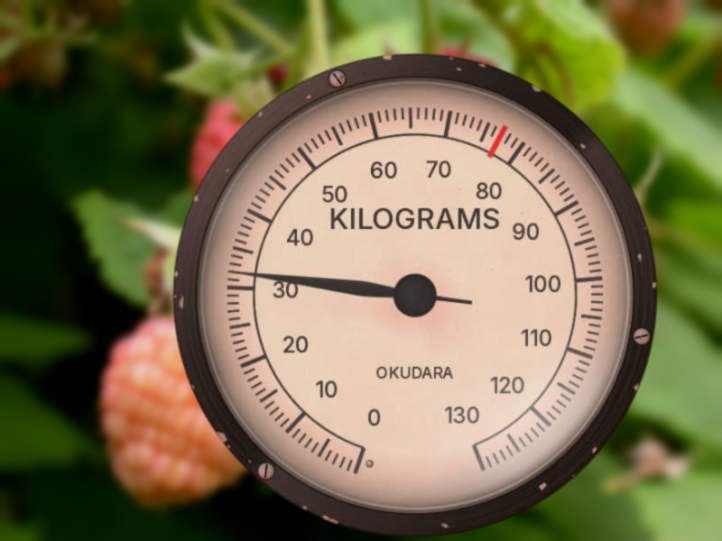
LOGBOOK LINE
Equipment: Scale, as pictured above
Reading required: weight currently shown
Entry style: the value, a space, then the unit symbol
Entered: 32 kg
